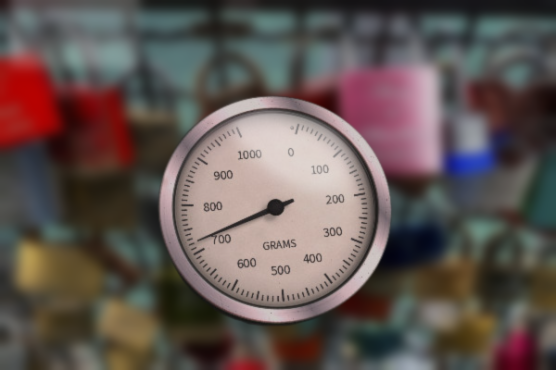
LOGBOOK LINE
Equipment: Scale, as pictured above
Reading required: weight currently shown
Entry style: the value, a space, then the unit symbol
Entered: 720 g
